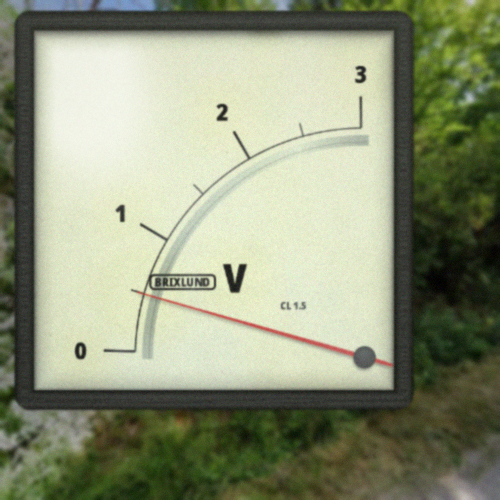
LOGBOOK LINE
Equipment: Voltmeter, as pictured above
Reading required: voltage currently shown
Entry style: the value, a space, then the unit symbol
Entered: 0.5 V
